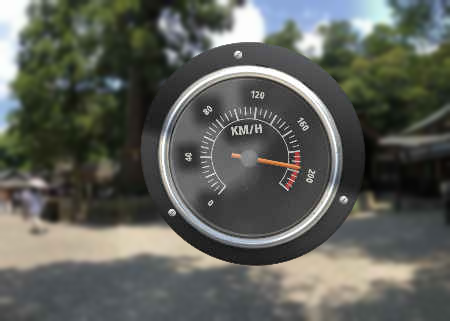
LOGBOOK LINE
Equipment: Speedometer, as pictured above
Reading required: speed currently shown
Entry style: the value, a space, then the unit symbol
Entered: 195 km/h
